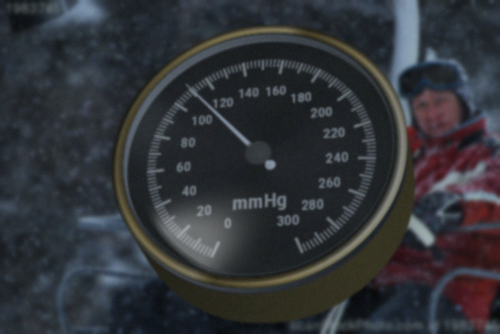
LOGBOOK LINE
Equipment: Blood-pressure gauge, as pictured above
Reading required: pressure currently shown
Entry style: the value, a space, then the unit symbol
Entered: 110 mmHg
